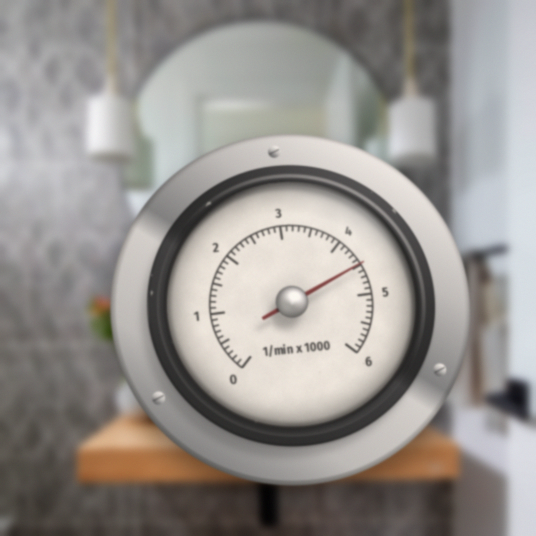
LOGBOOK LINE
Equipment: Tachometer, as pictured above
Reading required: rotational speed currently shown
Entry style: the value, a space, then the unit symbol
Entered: 4500 rpm
